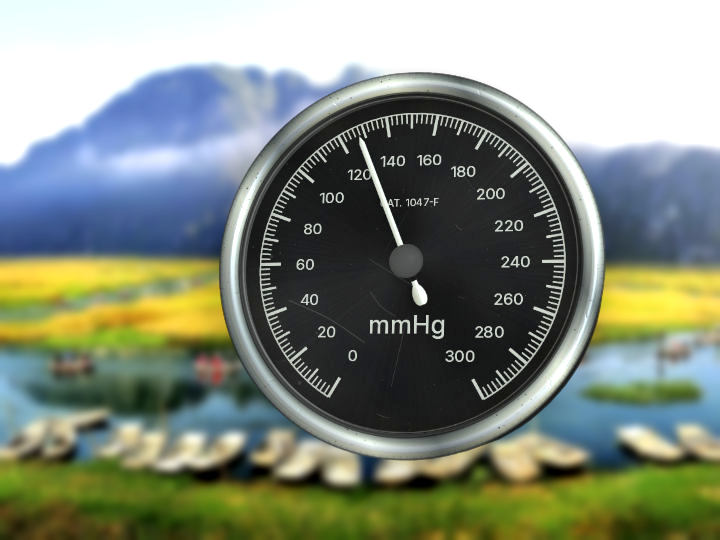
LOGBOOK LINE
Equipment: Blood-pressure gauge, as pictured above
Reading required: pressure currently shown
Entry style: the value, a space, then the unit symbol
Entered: 128 mmHg
